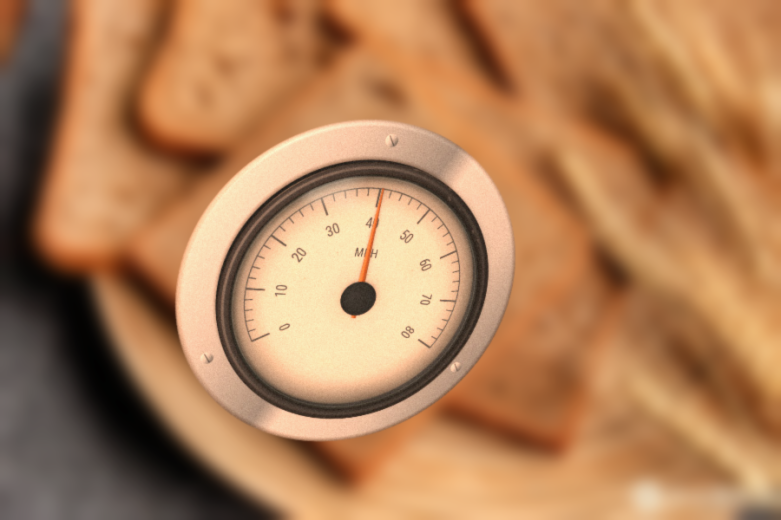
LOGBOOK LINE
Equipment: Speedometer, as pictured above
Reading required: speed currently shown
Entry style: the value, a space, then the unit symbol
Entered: 40 mph
